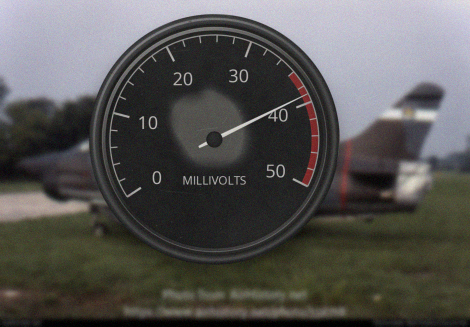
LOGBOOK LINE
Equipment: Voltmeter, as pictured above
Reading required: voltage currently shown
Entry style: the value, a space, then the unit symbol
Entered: 39 mV
